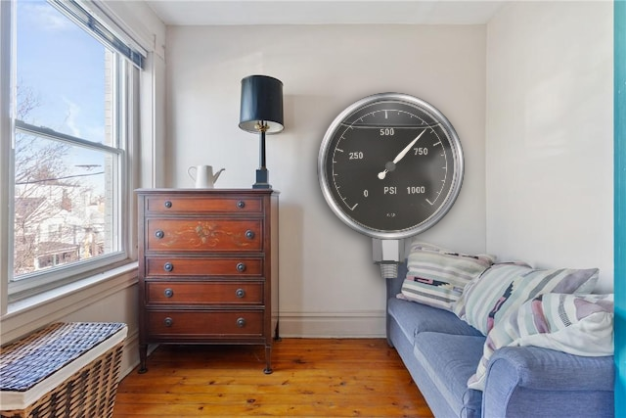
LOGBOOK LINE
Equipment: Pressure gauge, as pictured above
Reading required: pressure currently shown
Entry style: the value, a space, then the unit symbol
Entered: 675 psi
